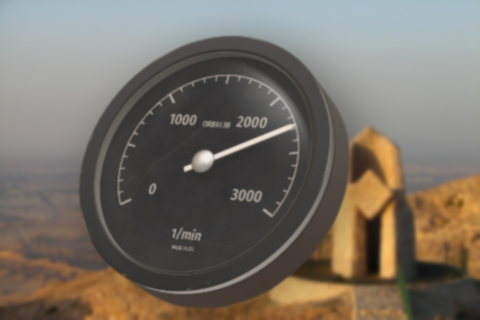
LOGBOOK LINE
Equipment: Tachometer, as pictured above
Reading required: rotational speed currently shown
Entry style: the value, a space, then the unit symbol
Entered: 2300 rpm
